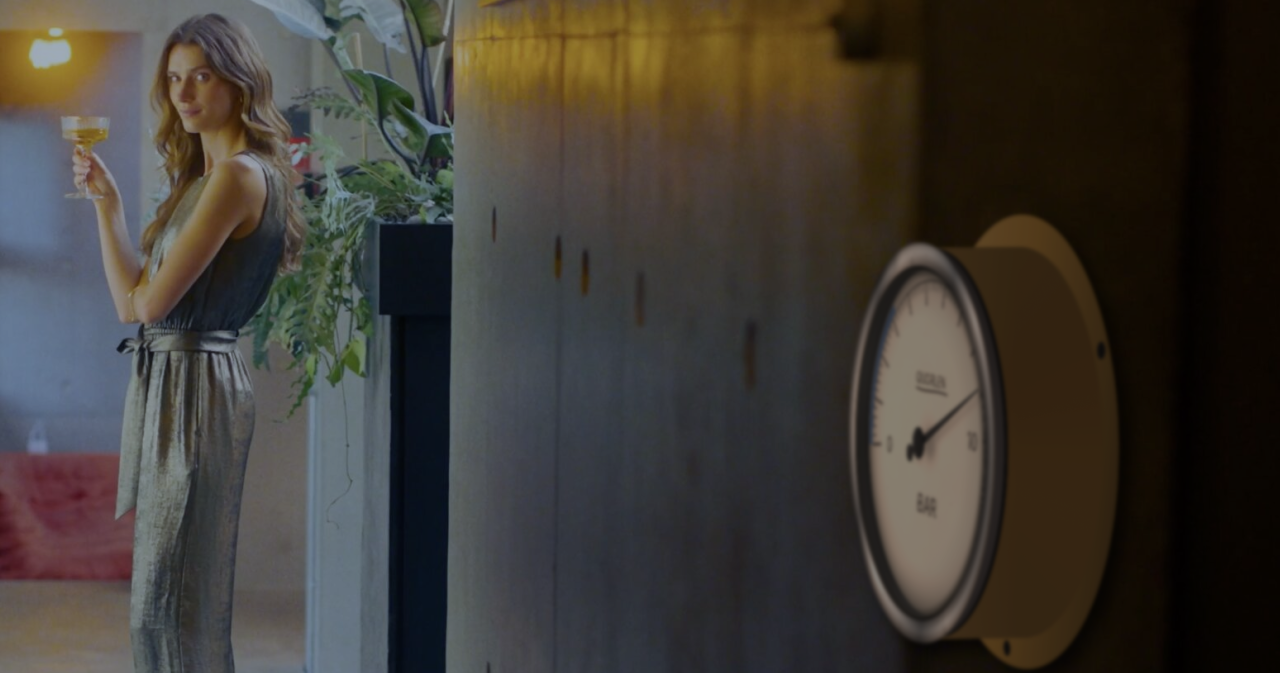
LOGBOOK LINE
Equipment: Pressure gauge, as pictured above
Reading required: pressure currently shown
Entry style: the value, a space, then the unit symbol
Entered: 9 bar
